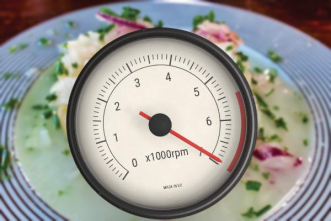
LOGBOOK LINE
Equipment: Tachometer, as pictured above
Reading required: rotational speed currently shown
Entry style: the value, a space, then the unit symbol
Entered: 6900 rpm
